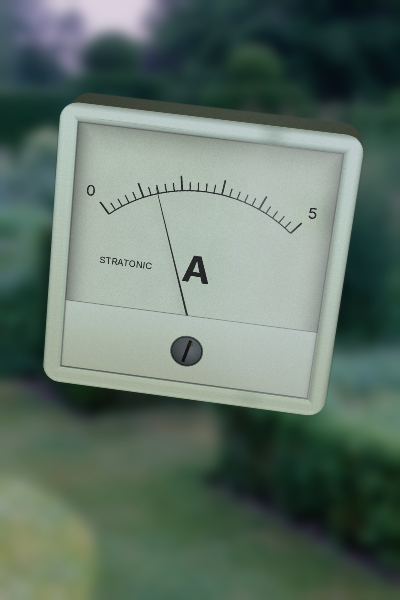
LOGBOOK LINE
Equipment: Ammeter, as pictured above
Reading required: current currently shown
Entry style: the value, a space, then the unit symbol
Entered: 1.4 A
